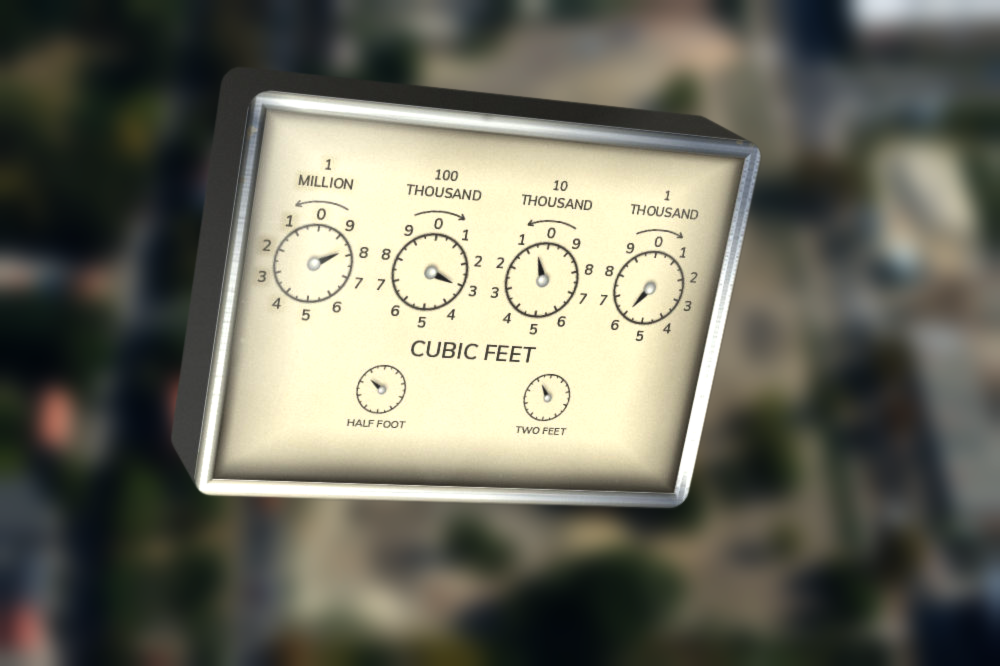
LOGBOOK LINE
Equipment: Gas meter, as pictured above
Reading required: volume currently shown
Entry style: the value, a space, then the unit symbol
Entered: 830600 ft³
